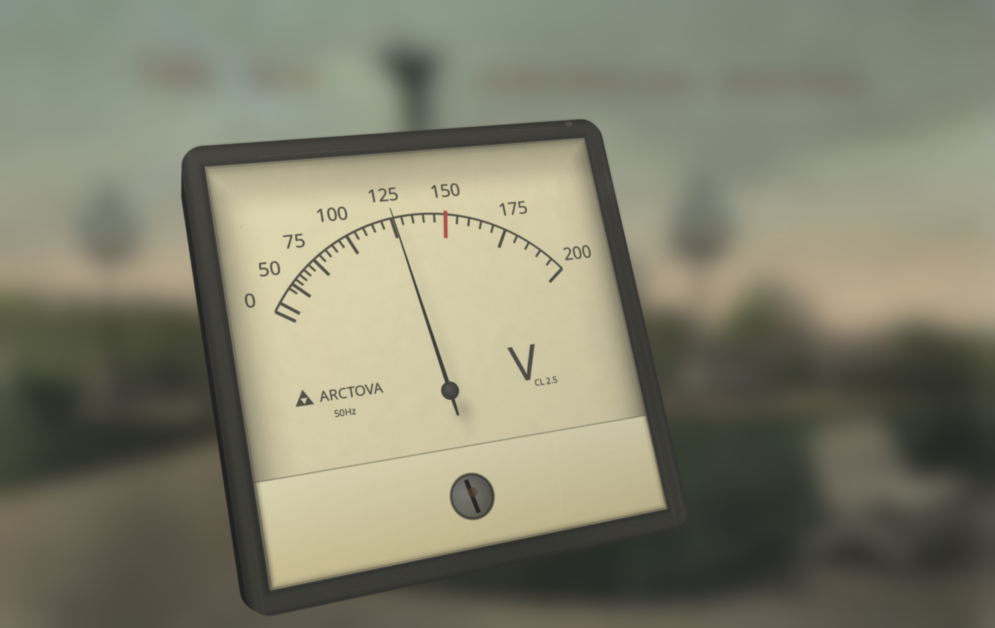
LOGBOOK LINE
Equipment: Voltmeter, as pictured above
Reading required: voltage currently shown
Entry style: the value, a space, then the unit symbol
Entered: 125 V
